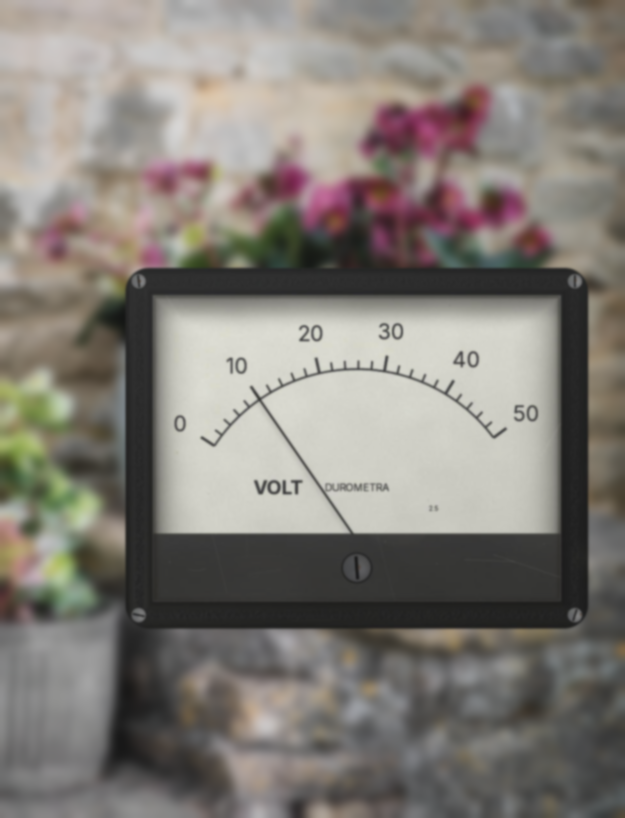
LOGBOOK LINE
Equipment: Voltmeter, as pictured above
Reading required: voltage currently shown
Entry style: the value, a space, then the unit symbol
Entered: 10 V
